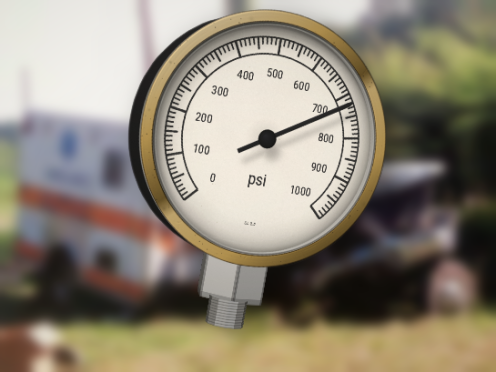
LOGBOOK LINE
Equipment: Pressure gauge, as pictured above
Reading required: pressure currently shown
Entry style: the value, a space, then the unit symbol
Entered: 720 psi
